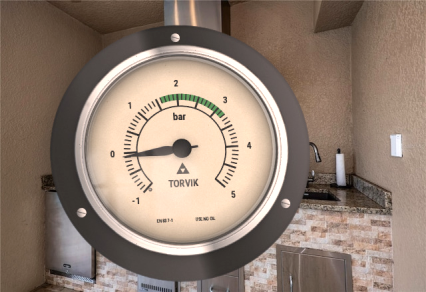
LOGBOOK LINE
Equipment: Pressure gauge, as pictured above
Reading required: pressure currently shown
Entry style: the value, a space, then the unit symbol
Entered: -0.1 bar
